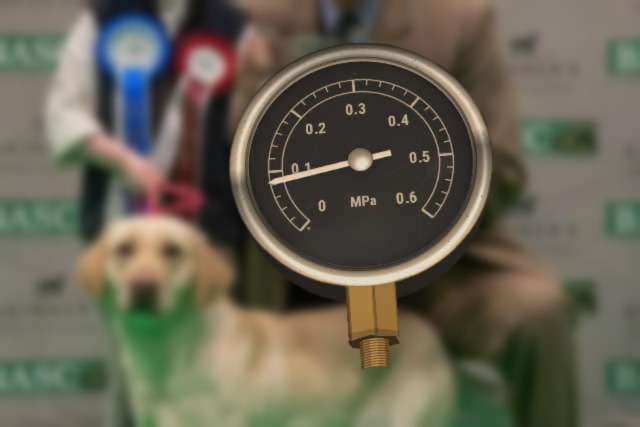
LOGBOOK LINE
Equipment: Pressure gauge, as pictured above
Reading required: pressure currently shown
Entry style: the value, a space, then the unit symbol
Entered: 0.08 MPa
